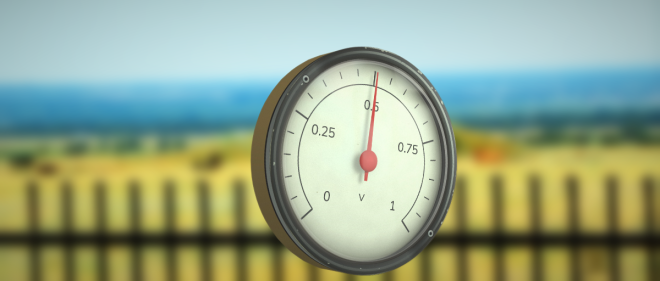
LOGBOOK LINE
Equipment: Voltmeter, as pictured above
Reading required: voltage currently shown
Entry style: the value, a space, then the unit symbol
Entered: 0.5 V
